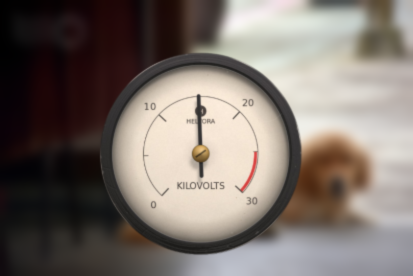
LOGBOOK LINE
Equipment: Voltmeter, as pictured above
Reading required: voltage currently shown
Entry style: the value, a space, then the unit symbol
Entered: 15 kV
